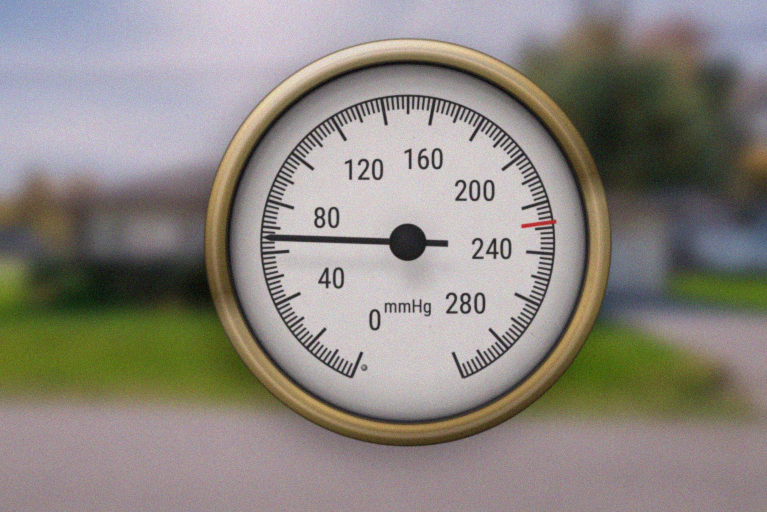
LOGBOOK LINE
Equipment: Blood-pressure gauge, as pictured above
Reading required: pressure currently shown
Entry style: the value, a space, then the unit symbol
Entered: 66 mmHg
